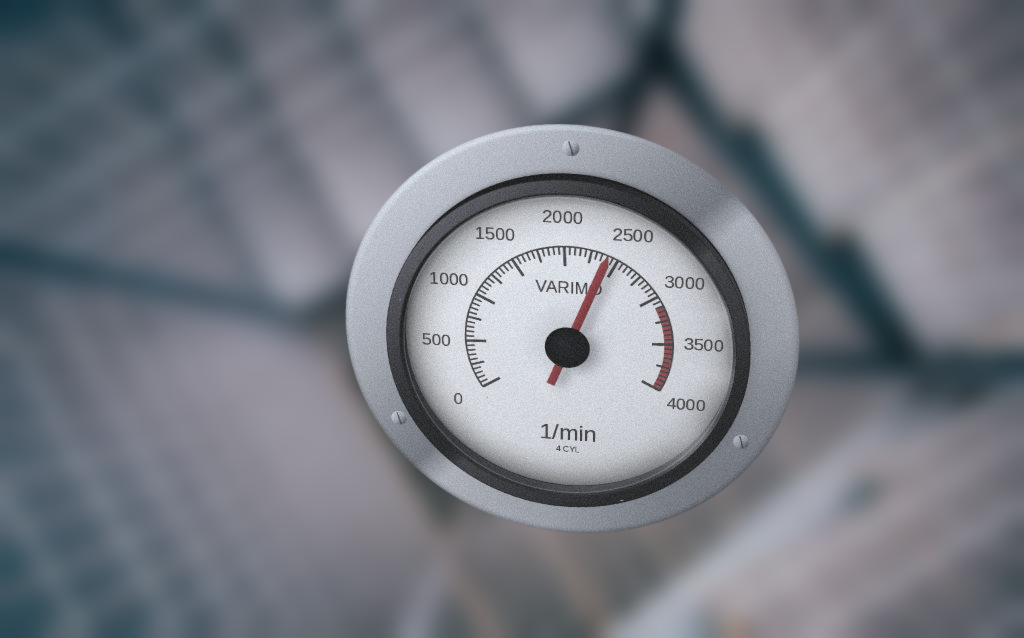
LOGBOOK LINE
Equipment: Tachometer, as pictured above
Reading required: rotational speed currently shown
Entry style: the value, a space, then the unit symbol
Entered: 2400 rpm
